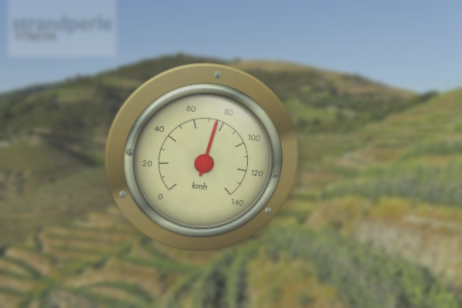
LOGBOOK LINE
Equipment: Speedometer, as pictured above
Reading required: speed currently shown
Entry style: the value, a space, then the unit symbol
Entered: 75 km/h
